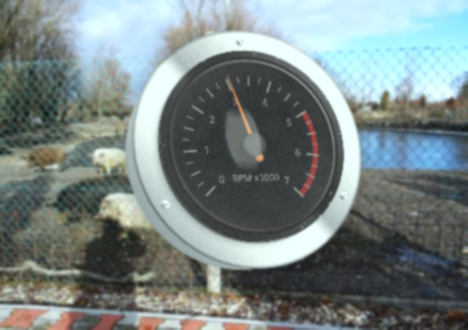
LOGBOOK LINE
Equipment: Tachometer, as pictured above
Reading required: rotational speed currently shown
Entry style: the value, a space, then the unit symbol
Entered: 3000 rpm
